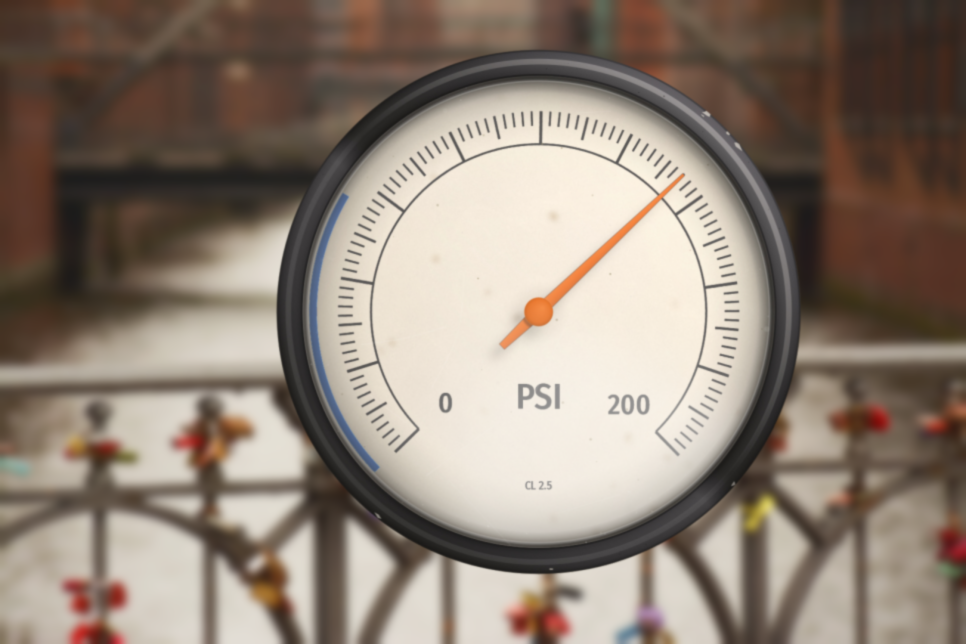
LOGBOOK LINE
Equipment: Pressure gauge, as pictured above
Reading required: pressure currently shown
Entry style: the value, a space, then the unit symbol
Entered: 134 psi
